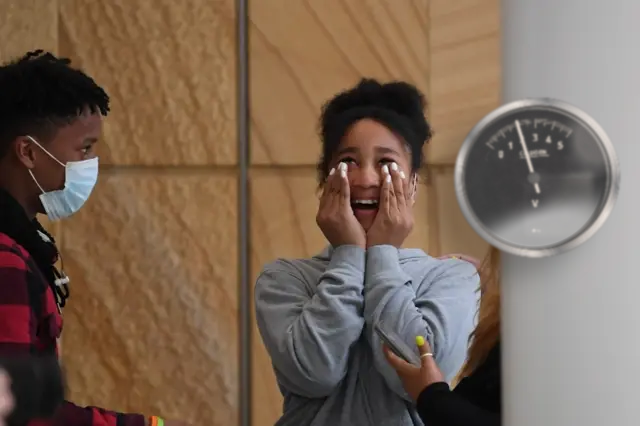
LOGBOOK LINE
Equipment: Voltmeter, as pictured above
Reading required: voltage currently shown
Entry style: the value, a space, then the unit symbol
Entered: 2 V
